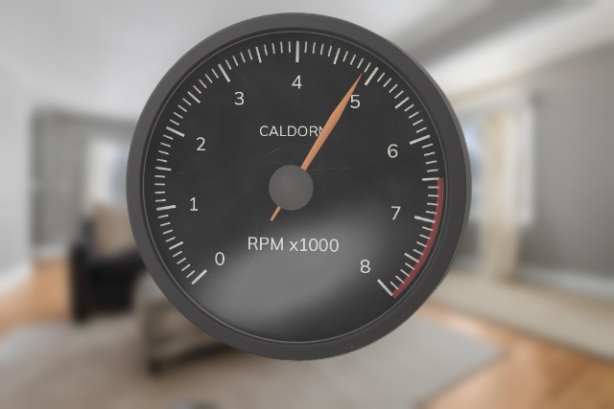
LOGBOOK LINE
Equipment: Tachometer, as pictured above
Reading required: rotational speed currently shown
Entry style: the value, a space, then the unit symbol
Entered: 4900 rpm
